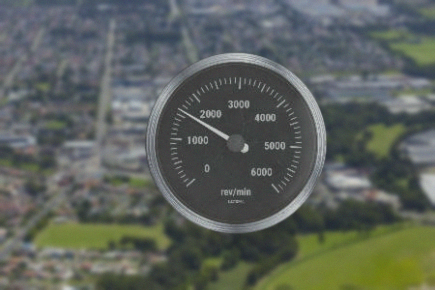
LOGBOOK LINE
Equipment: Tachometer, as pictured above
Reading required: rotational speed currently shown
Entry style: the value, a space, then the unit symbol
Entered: 1600 rpm
